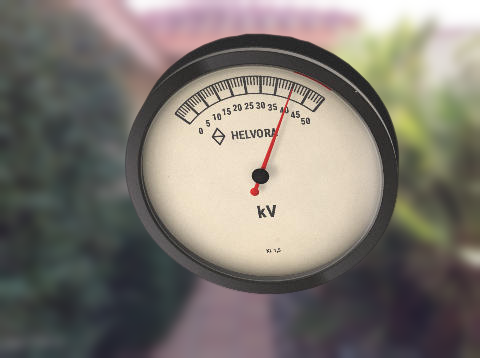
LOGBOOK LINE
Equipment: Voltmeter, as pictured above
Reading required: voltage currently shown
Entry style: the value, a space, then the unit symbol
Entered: 40 kV
